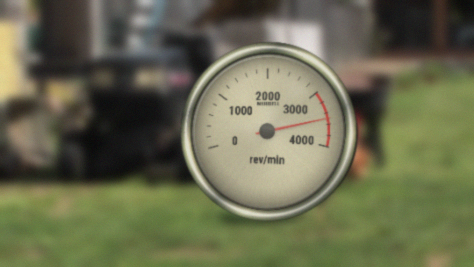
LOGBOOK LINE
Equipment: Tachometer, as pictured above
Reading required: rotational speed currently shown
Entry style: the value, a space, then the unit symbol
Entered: 3500 rpm
